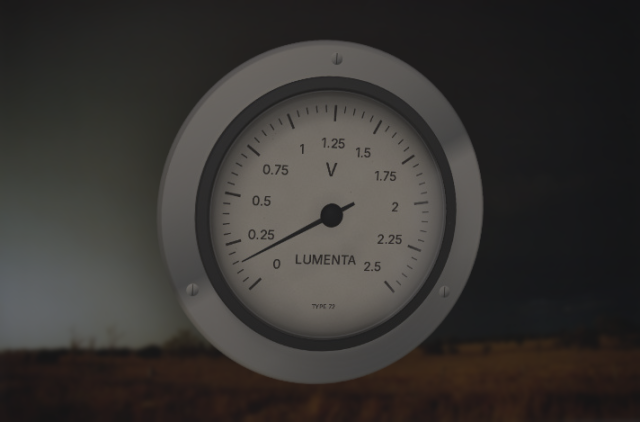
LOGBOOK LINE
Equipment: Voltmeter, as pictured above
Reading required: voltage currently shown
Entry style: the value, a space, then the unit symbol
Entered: 0.15 V
